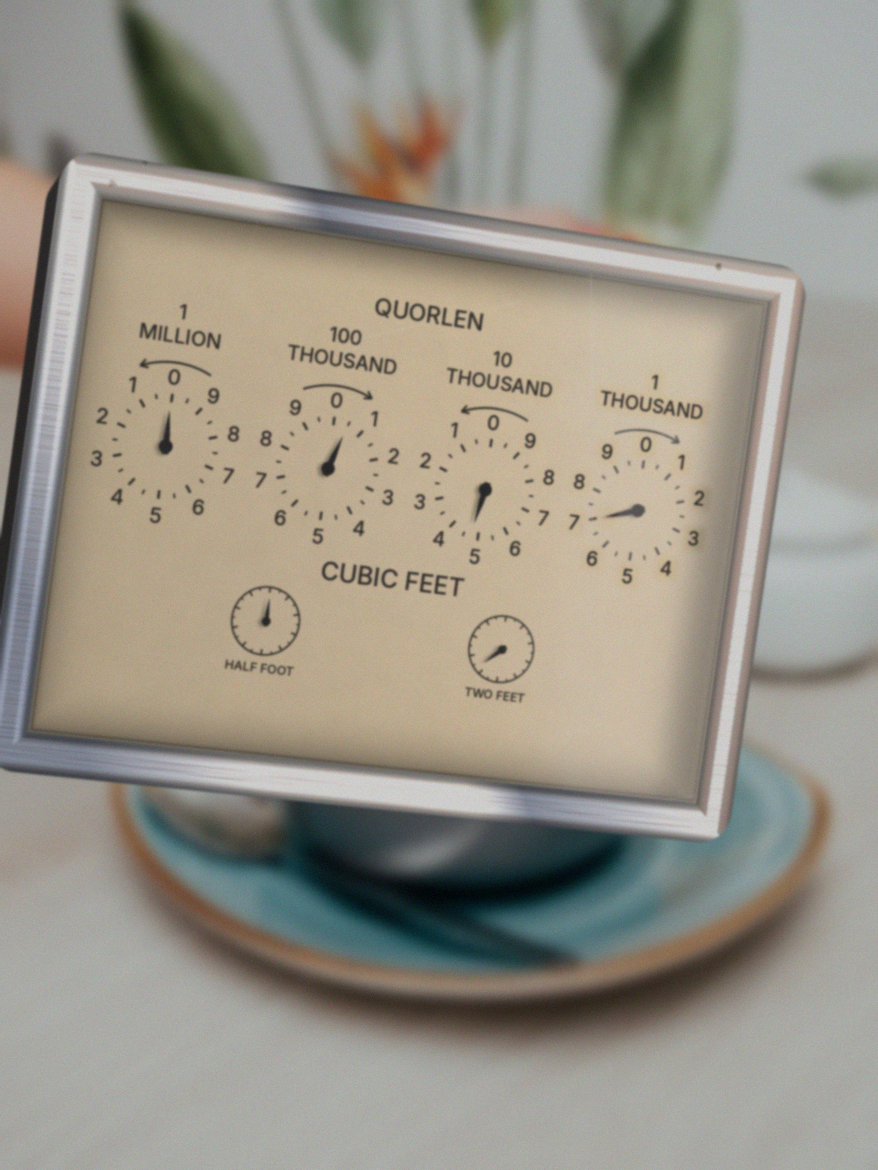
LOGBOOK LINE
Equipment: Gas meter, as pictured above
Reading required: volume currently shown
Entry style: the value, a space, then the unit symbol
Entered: 4700 ft³
